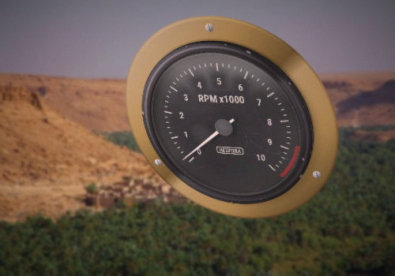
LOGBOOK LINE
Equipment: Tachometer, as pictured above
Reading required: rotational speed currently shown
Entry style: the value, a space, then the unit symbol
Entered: 200 rpm
